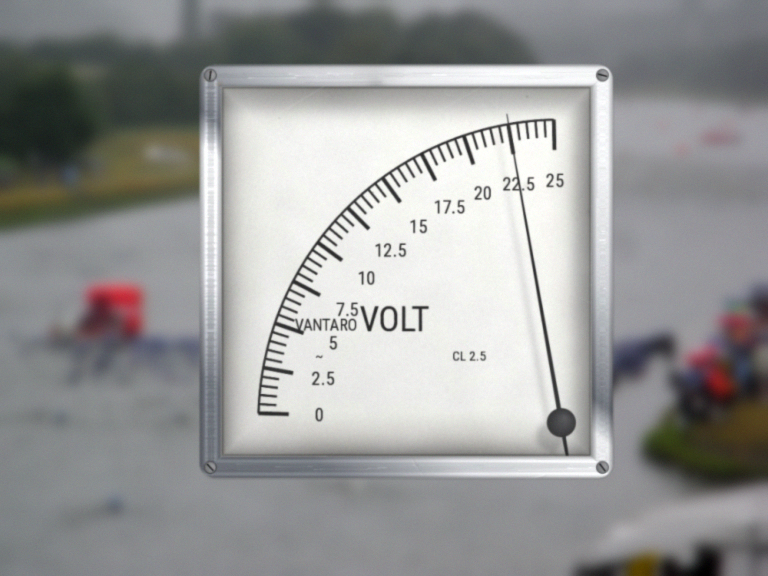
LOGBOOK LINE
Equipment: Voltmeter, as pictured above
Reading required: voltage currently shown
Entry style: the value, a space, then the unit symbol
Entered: 22.5 V
